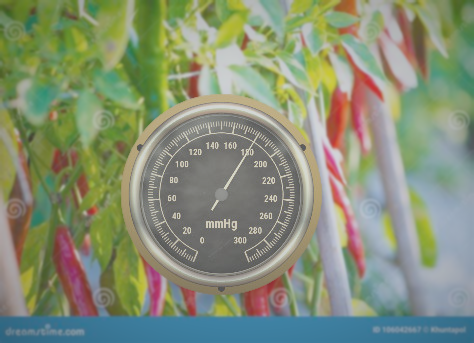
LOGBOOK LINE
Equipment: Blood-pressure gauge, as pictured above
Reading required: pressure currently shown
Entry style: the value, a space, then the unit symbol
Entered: 180 mmHg
